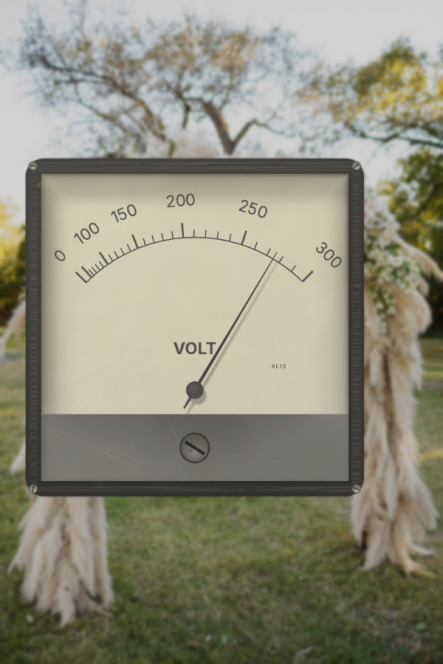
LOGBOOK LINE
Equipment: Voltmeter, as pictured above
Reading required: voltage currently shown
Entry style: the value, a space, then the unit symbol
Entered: 275 V
